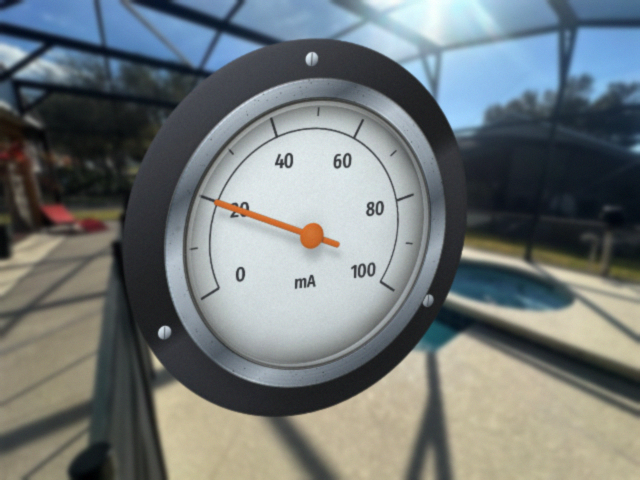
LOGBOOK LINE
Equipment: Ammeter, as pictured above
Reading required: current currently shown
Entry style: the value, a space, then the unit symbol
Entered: 20 mA
